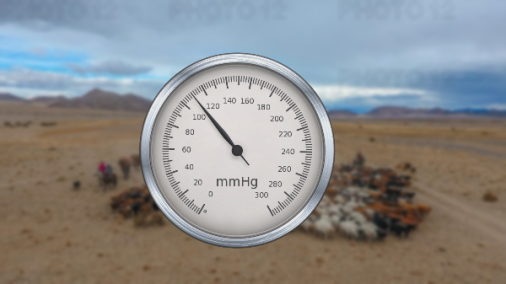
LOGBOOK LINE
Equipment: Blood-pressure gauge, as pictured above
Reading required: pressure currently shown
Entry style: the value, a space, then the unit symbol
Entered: 110 mmHg
